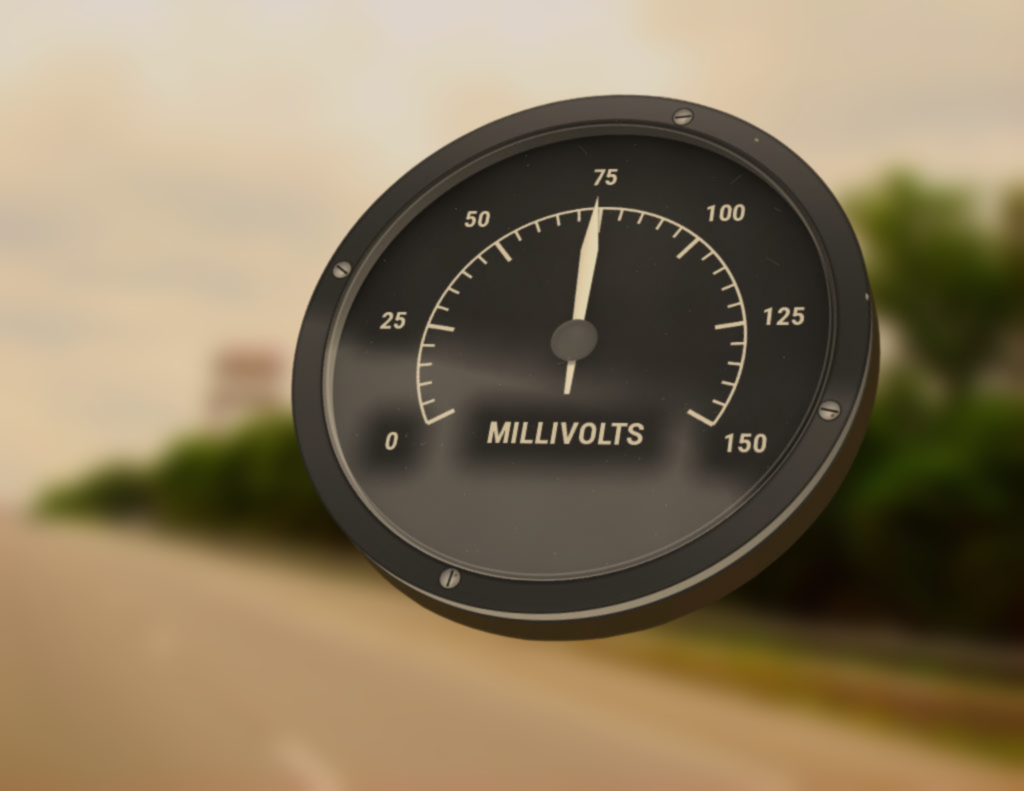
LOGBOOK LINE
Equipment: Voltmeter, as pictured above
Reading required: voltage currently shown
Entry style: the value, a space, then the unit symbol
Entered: 75 mV
